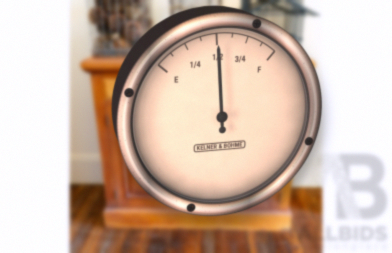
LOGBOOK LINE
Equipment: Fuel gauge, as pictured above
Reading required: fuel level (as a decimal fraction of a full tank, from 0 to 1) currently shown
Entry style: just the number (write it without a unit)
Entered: 0.5
